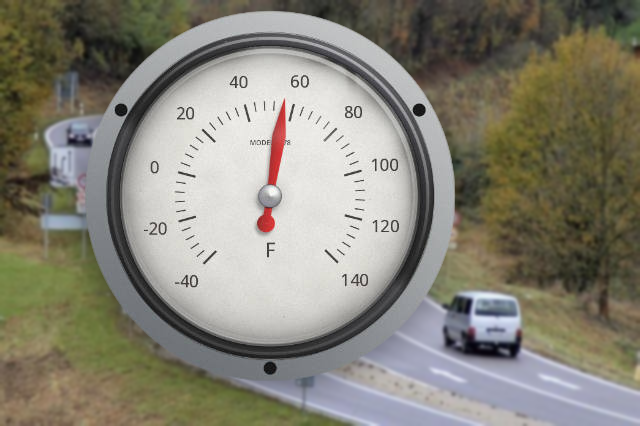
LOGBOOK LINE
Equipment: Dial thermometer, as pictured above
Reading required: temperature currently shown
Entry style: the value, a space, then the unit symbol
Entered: 56 °F
